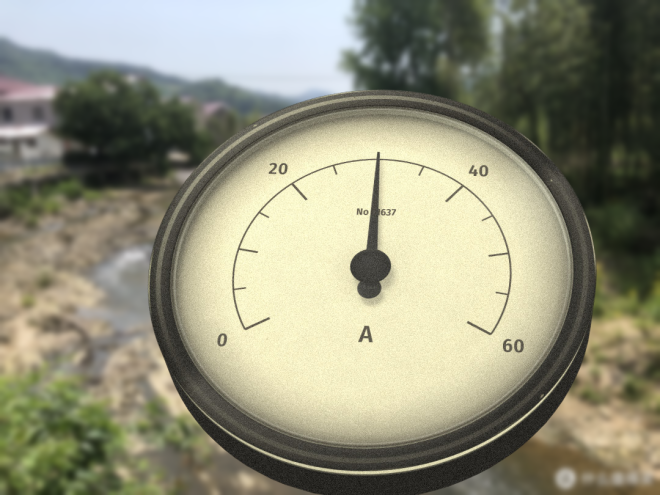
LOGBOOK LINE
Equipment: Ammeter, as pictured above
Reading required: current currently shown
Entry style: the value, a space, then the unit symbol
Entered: 30 A
